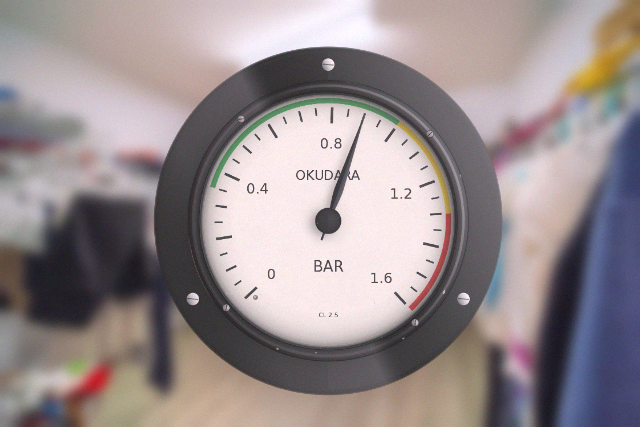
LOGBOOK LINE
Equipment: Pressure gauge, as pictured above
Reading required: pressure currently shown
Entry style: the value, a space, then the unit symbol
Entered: 0.9 bar
